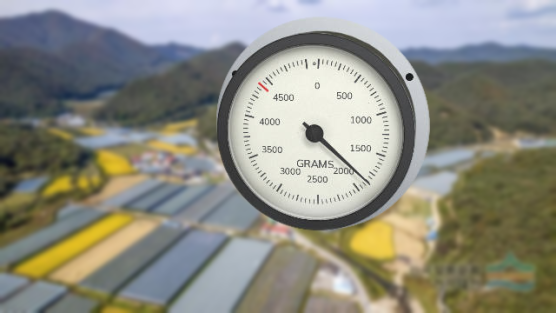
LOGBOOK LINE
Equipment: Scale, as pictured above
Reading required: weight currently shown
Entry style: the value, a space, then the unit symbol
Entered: 1850 g
